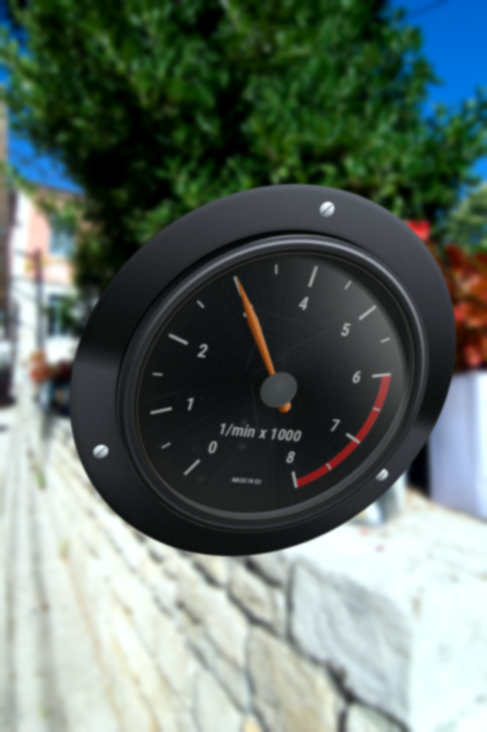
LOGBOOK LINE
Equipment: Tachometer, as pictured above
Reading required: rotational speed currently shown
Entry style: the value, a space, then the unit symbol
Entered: 3000 rpm
